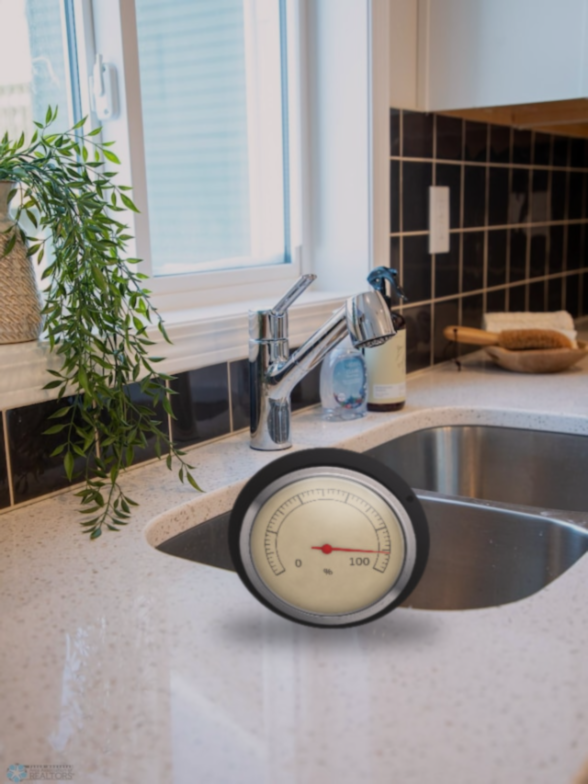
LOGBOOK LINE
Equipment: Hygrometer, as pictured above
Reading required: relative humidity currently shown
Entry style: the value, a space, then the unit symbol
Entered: 90 %
